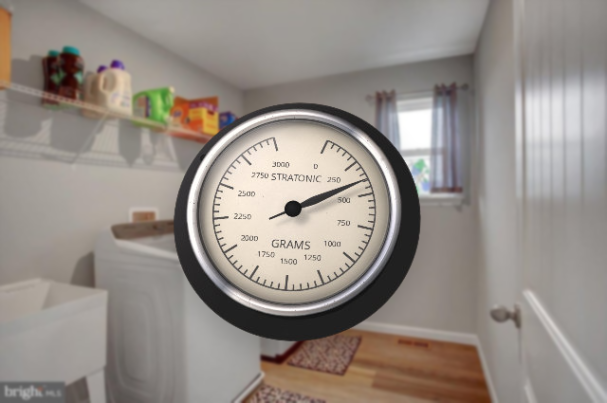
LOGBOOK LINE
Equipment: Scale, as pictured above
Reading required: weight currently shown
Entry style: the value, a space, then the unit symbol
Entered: 400 g
